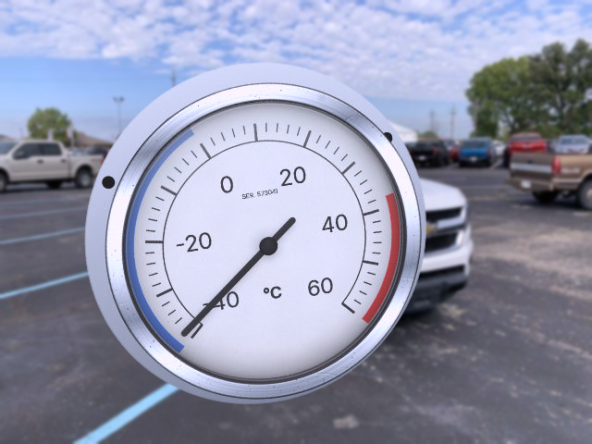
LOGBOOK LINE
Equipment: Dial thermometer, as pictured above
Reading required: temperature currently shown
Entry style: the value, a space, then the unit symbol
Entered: -38 °C
